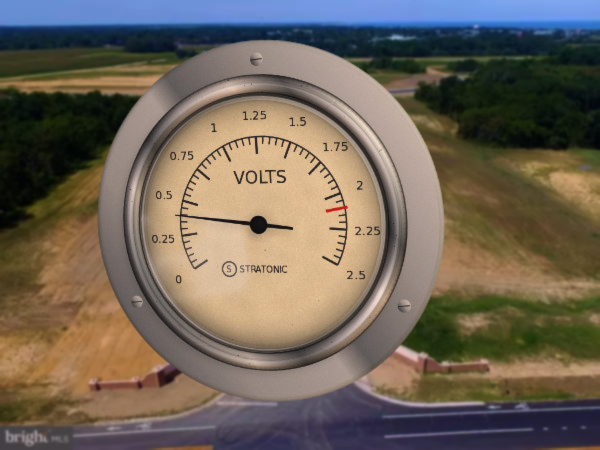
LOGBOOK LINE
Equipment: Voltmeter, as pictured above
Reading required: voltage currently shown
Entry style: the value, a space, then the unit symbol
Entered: 0.4 V
